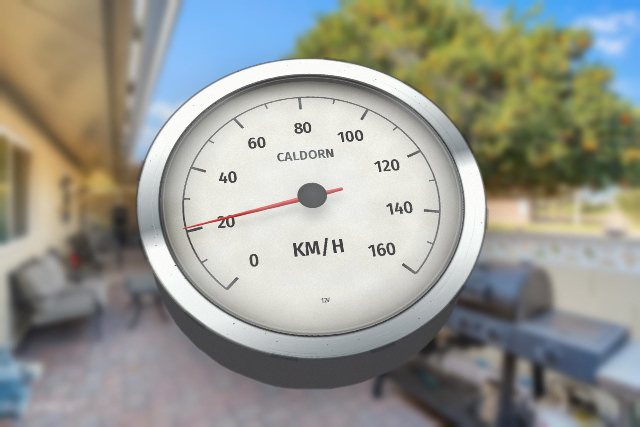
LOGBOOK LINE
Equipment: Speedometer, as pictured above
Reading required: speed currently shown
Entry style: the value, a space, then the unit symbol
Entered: 20 km/h
